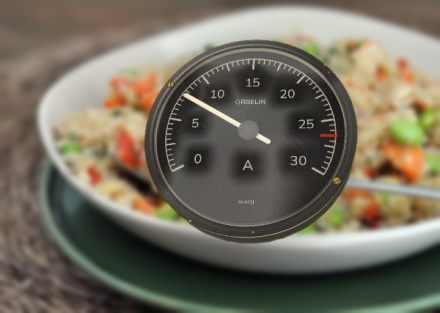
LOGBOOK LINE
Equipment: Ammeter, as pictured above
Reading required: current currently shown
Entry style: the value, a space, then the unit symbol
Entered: 7.5 A
